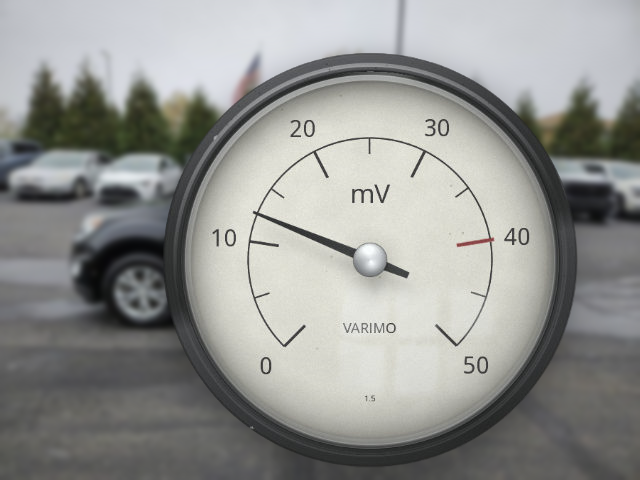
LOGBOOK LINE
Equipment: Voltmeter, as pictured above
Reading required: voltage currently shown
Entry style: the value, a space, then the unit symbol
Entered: 12.5 mV
